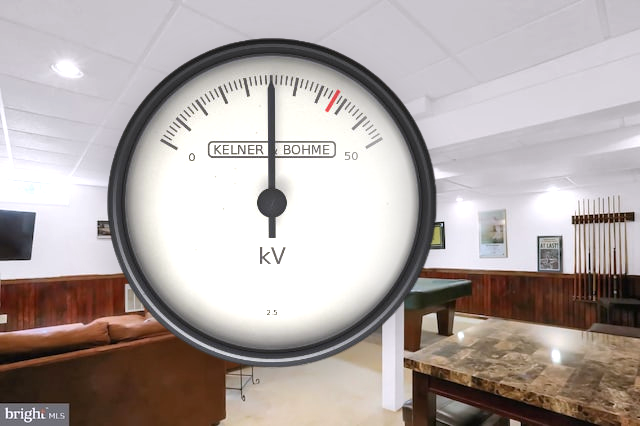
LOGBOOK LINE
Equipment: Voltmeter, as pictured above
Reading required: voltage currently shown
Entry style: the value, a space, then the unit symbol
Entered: 25 kV
